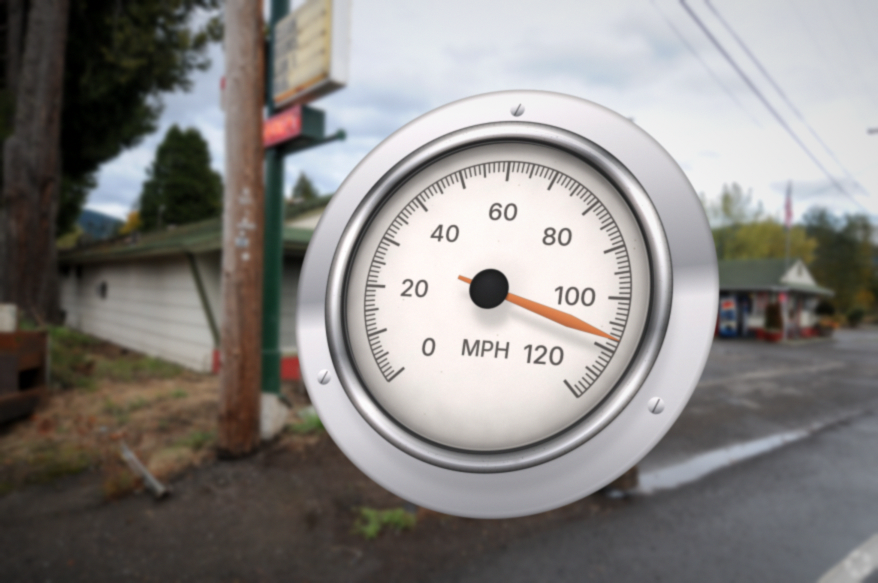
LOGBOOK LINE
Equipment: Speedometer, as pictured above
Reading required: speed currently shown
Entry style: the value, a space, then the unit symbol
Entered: 108 mph
